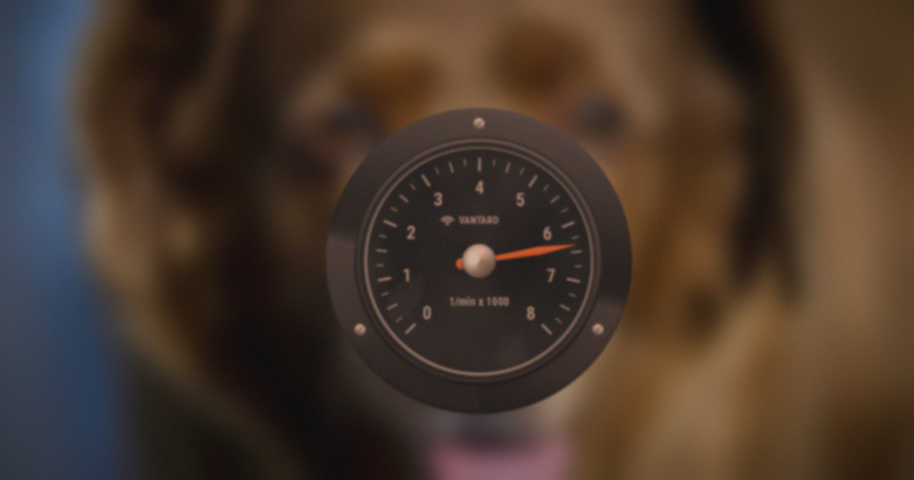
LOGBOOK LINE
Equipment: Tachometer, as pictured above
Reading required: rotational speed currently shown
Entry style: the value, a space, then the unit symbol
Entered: 6375 rpm
